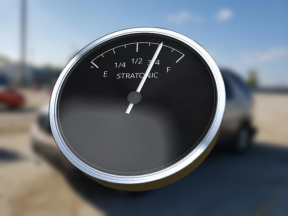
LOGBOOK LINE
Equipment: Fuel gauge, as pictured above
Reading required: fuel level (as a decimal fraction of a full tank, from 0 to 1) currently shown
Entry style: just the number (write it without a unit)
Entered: 0.75
